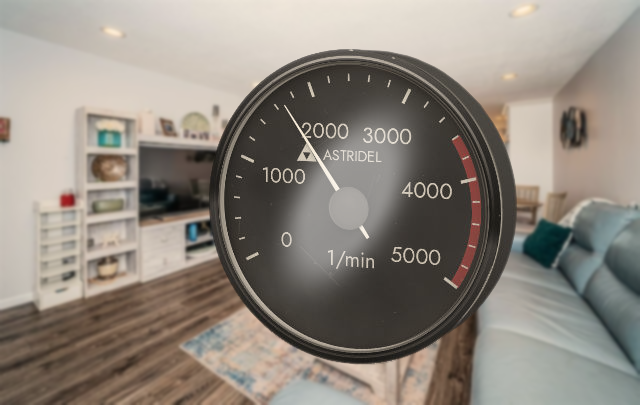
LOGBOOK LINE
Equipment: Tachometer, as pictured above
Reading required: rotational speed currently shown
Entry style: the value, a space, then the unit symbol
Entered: 1700 rpm
